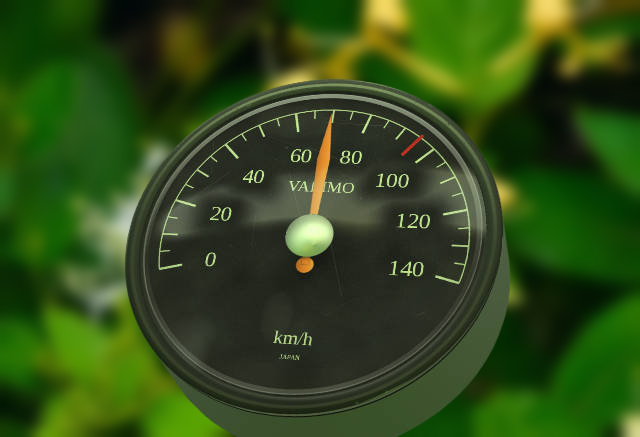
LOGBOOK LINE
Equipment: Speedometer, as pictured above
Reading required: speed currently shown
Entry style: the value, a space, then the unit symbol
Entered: 70 km/h
